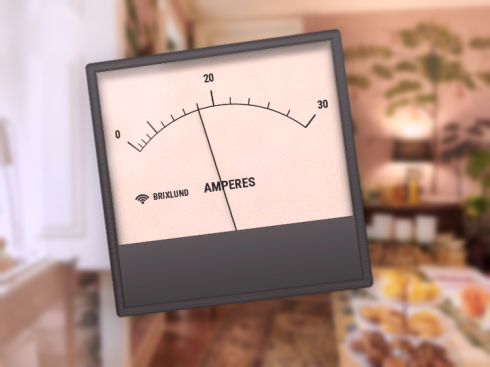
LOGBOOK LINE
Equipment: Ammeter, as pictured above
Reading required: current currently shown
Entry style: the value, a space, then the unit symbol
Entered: 18 A
